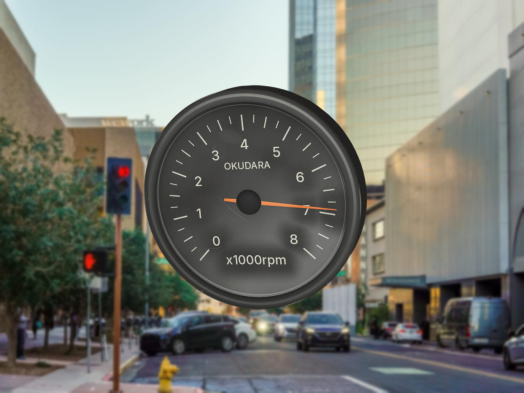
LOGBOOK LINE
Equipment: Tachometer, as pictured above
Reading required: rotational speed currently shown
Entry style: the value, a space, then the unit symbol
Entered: 6875 rpm
